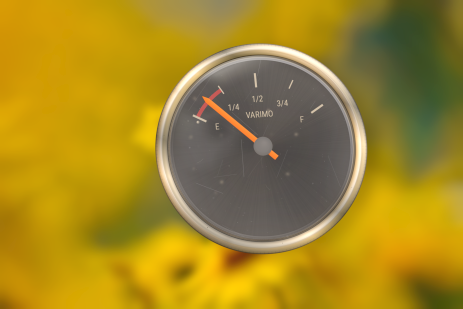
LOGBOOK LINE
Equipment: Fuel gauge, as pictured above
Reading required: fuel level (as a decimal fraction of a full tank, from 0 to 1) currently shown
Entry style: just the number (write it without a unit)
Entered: 0.125
